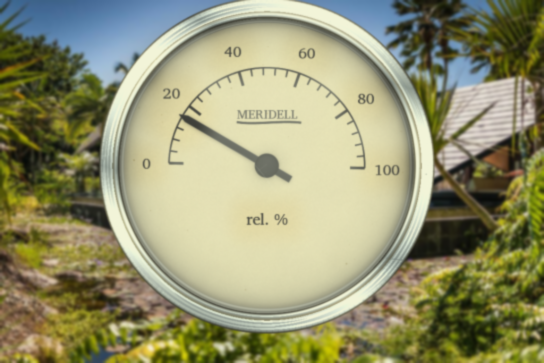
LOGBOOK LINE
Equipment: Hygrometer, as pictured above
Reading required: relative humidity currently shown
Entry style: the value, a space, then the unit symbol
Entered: 16 %
